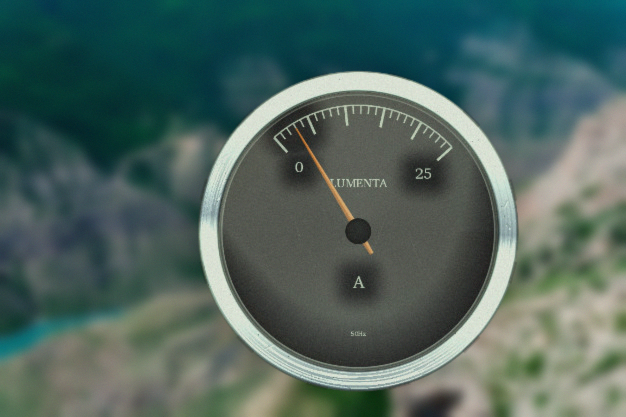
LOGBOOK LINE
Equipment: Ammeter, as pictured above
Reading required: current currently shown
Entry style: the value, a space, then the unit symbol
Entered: 3 A
